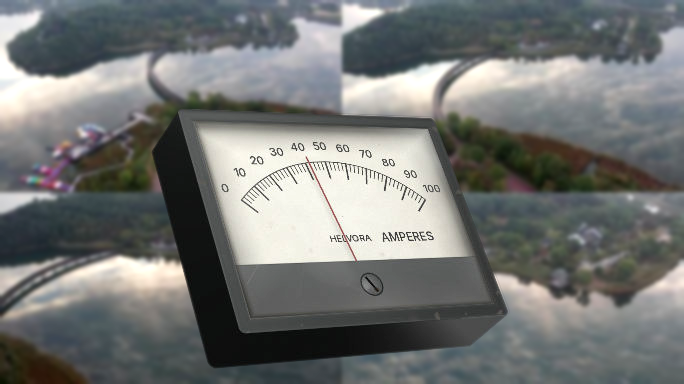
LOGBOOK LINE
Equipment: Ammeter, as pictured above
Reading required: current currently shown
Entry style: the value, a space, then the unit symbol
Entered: 40 A
